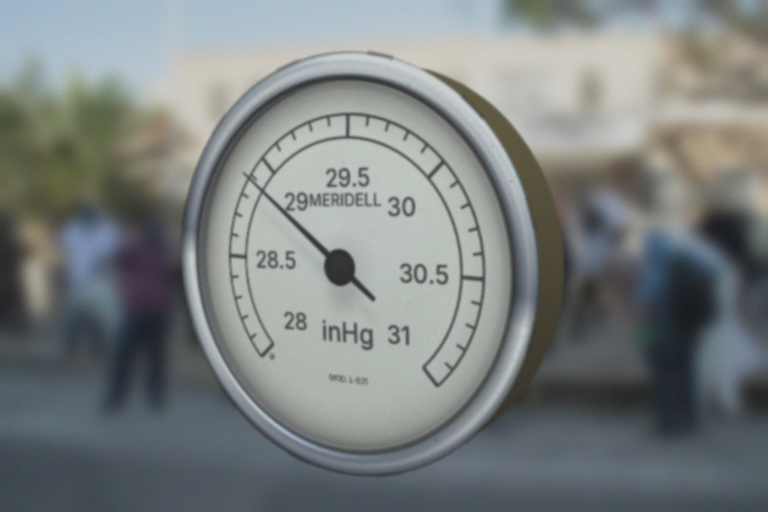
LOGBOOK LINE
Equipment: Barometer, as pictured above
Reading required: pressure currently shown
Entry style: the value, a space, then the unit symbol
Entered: 28.9 inHg
